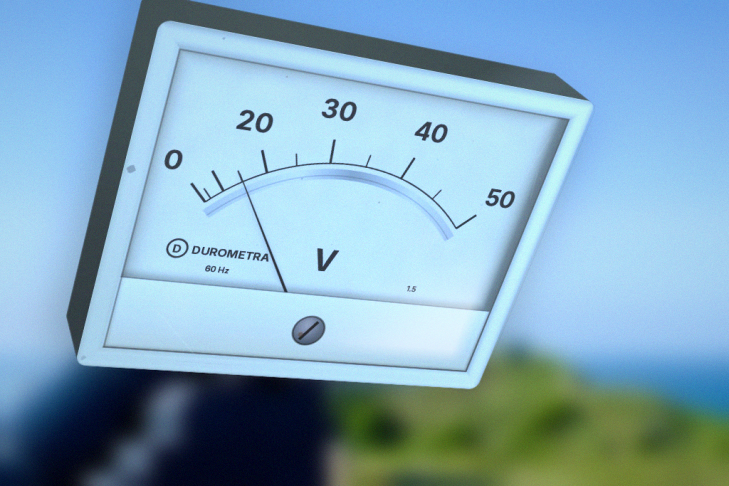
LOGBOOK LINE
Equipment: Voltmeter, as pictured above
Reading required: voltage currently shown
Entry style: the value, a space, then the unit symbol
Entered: 15 V
